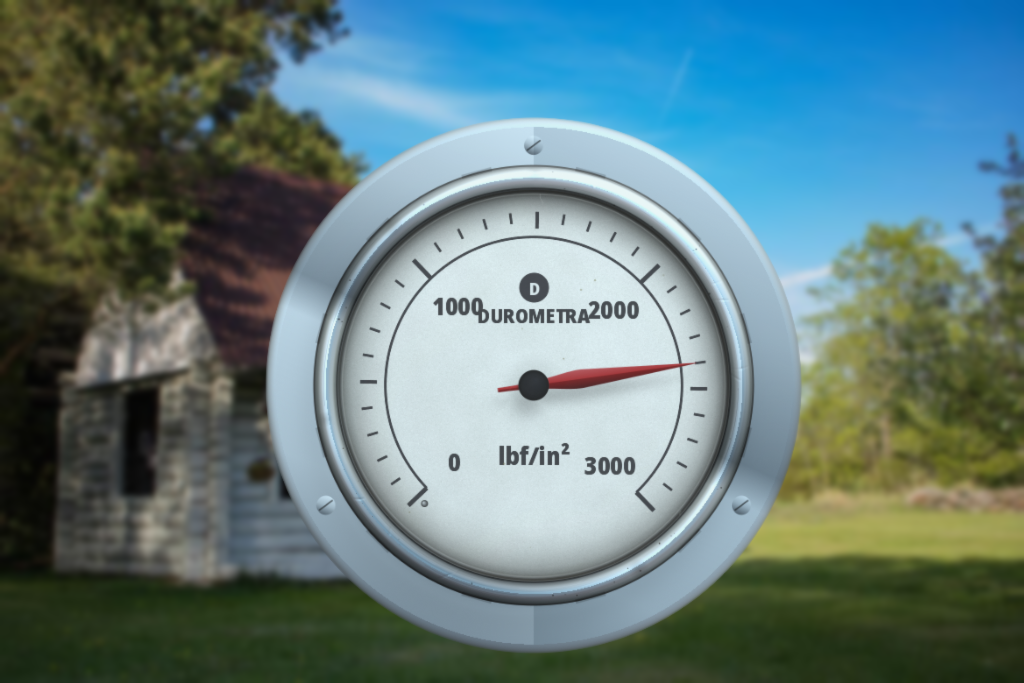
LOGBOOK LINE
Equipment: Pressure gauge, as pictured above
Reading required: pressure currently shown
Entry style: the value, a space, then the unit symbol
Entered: 2400 psi
